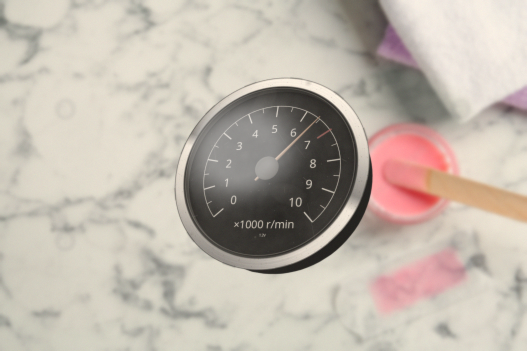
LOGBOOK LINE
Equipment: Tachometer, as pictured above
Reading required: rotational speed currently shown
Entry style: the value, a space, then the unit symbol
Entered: 6500 rpm
